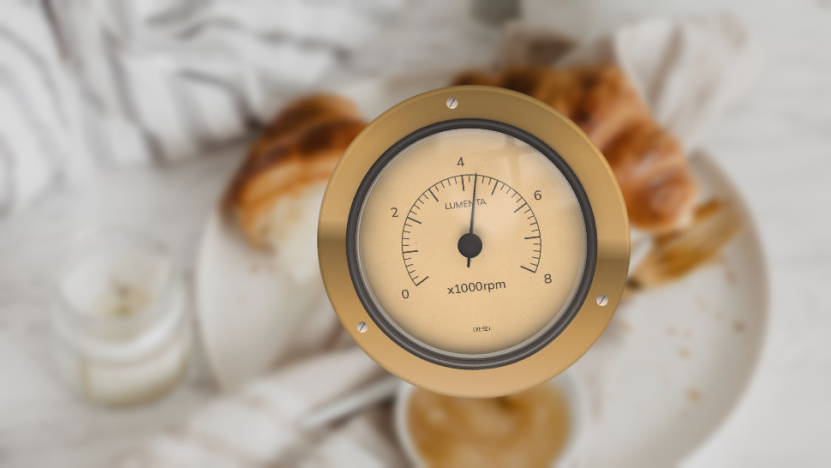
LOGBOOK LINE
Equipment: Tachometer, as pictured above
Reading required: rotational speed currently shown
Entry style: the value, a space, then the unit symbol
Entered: 4400 rpm
